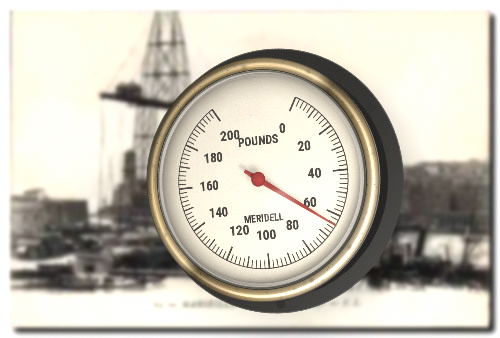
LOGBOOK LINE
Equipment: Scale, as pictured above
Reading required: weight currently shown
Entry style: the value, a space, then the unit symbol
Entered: 64 lb
